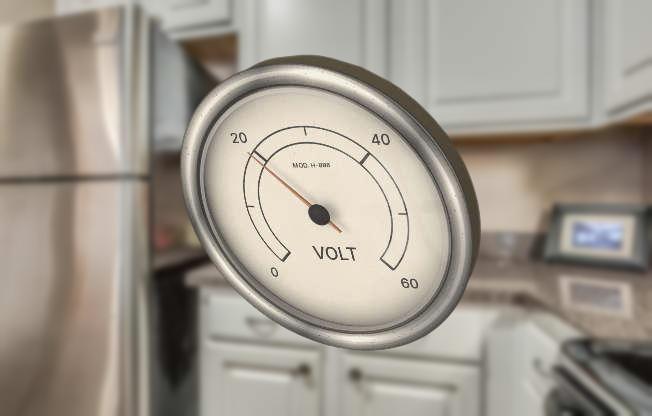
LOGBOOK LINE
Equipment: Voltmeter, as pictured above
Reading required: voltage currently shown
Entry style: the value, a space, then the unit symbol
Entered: 20 V
